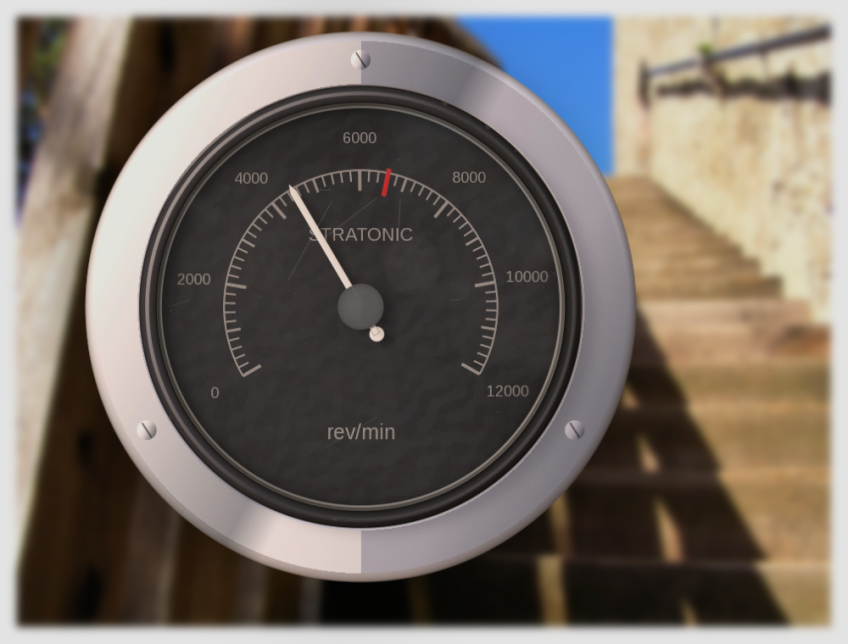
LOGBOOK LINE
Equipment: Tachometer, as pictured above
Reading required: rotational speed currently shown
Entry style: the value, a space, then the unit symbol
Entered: 4500 rpm
